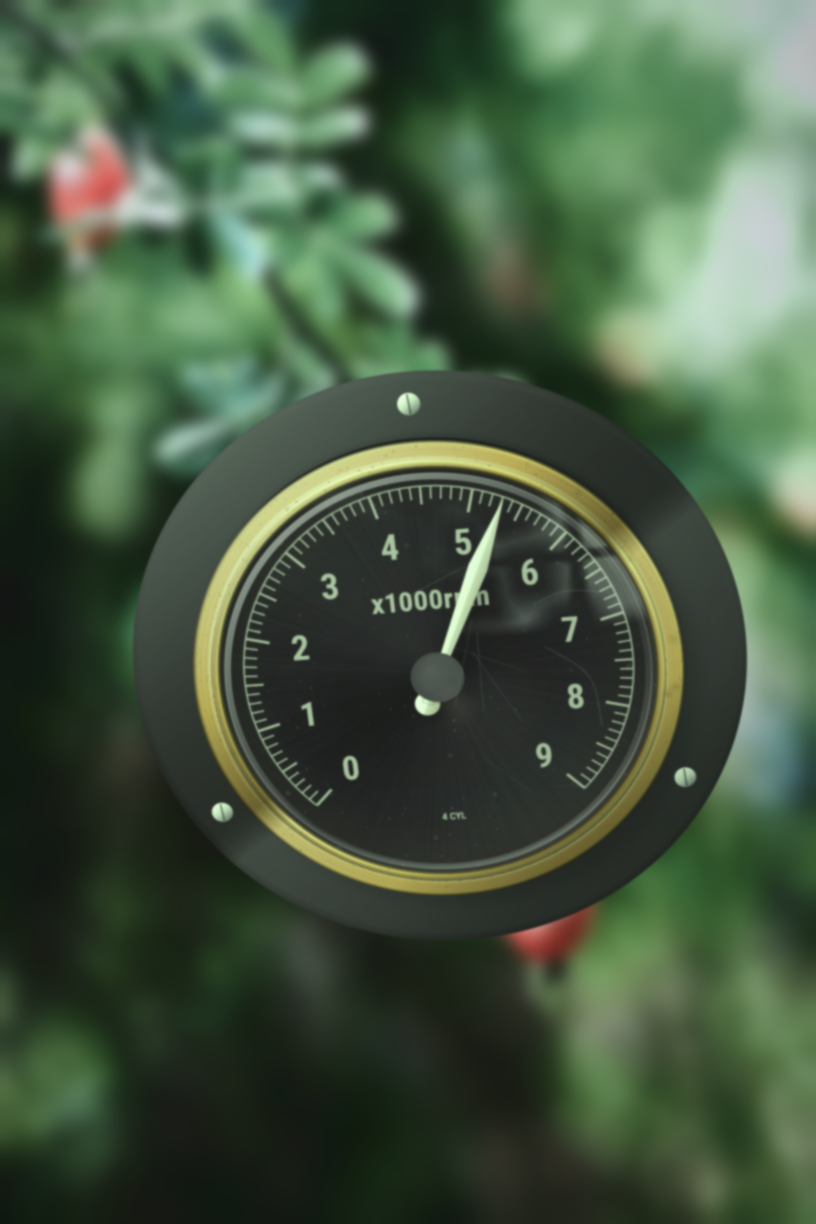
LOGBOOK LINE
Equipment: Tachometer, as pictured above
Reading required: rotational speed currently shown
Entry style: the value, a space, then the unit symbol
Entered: 5300 rpm
